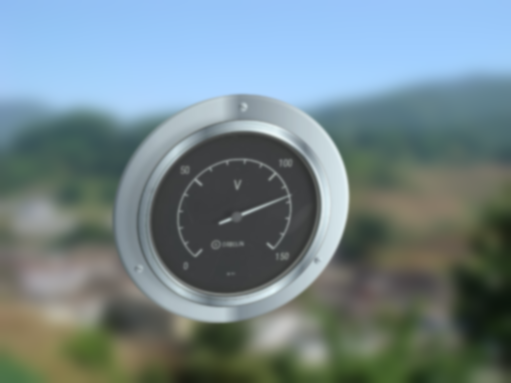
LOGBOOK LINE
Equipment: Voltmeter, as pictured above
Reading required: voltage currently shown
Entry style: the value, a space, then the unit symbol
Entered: 115 V
